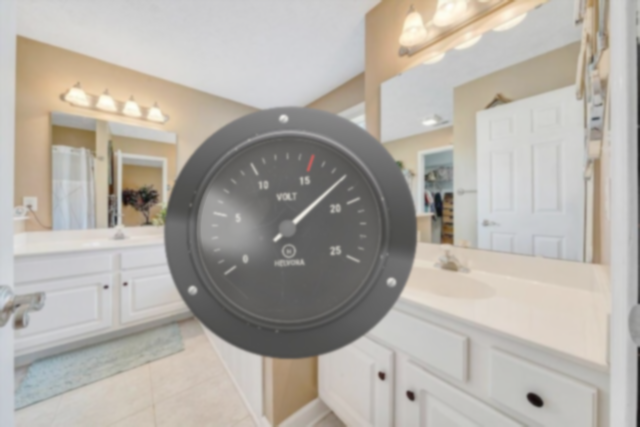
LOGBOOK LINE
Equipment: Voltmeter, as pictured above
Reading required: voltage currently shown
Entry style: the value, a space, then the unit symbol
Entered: 18 V
